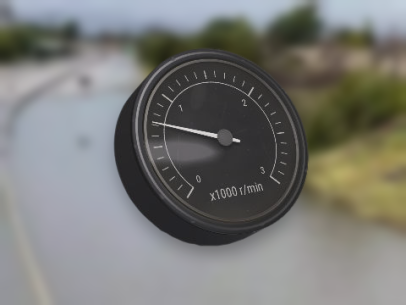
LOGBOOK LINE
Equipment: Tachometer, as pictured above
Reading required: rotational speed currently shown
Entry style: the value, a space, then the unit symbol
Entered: 700 rpm
